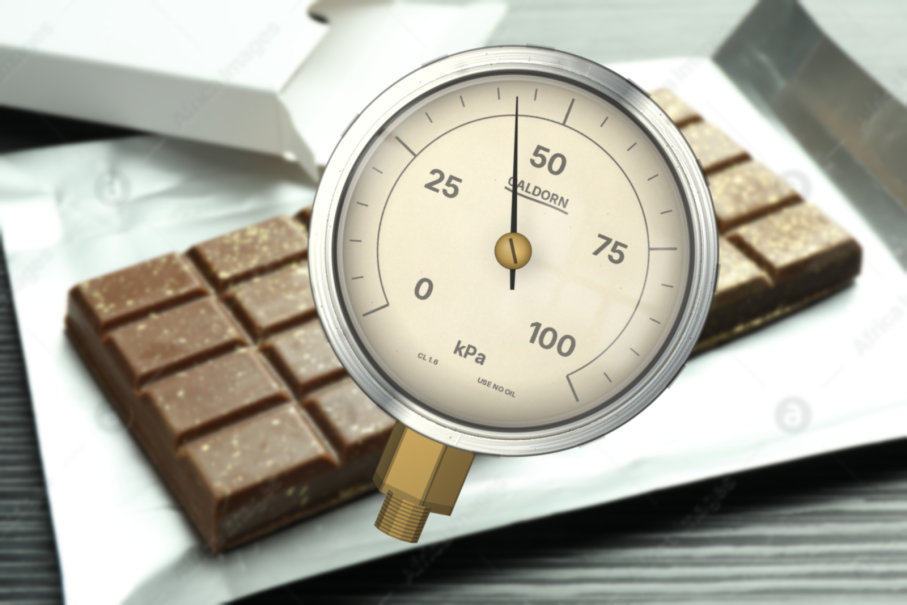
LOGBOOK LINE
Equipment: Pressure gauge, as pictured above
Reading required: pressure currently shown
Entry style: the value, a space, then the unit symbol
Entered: 42.5 kPa
